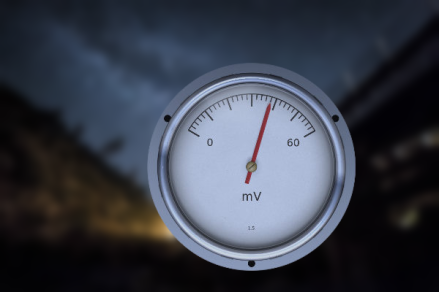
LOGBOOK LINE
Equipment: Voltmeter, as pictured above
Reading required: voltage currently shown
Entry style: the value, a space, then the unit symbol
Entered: 38 mV
